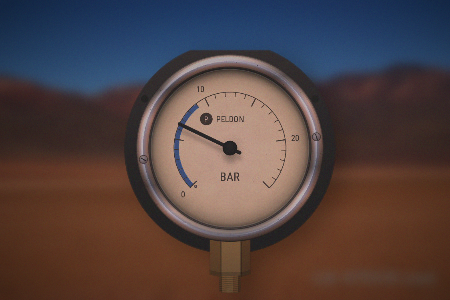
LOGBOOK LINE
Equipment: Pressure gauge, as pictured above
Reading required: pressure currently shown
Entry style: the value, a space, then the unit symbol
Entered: 6.5 bar
